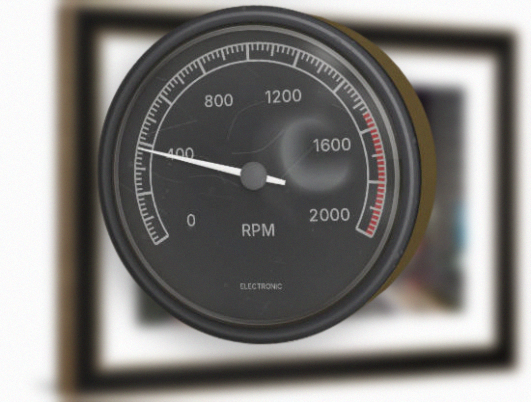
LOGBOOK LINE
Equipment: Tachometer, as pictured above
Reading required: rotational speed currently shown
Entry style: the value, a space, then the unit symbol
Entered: 380 rpm
